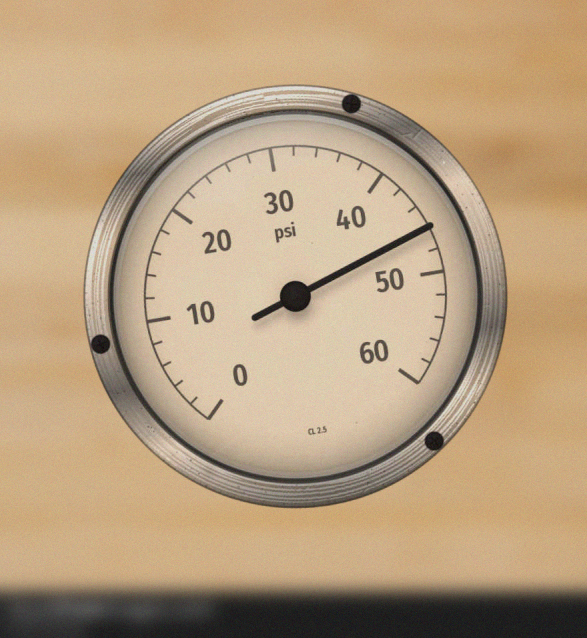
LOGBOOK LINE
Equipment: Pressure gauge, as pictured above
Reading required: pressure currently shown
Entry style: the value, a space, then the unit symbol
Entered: 46 psi
